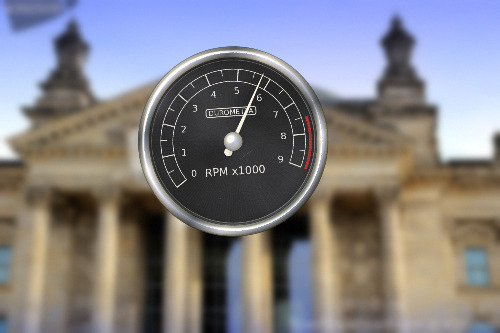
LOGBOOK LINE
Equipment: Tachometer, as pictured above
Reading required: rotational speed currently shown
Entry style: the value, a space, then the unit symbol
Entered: 5750 rpm
